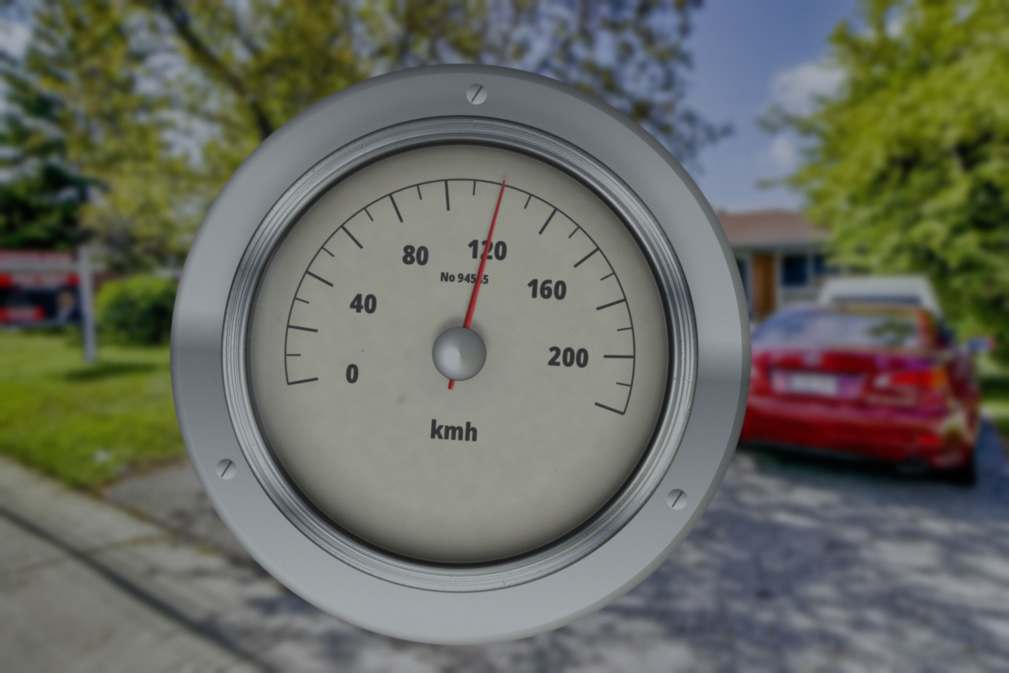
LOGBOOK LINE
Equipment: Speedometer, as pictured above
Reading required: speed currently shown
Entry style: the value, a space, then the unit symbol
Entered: 120 km/h
